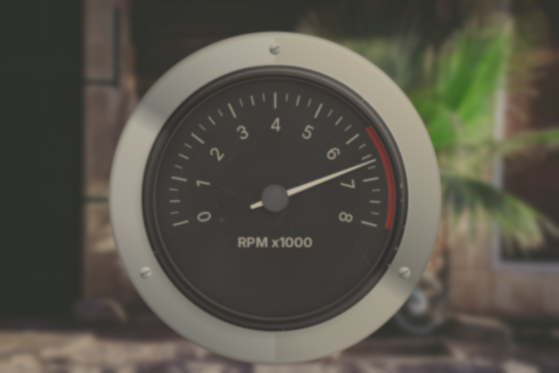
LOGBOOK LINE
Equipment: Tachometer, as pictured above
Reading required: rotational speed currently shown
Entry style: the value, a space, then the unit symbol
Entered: 6625 rpm
